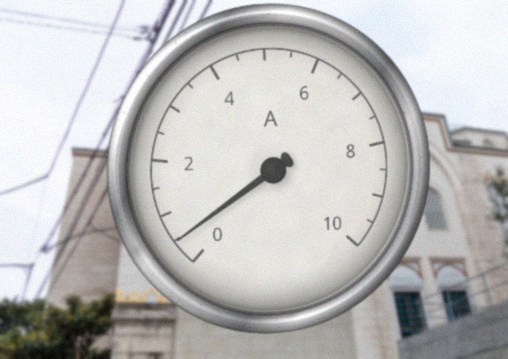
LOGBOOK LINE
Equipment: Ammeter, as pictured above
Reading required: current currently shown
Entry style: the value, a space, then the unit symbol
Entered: 0.5 A
